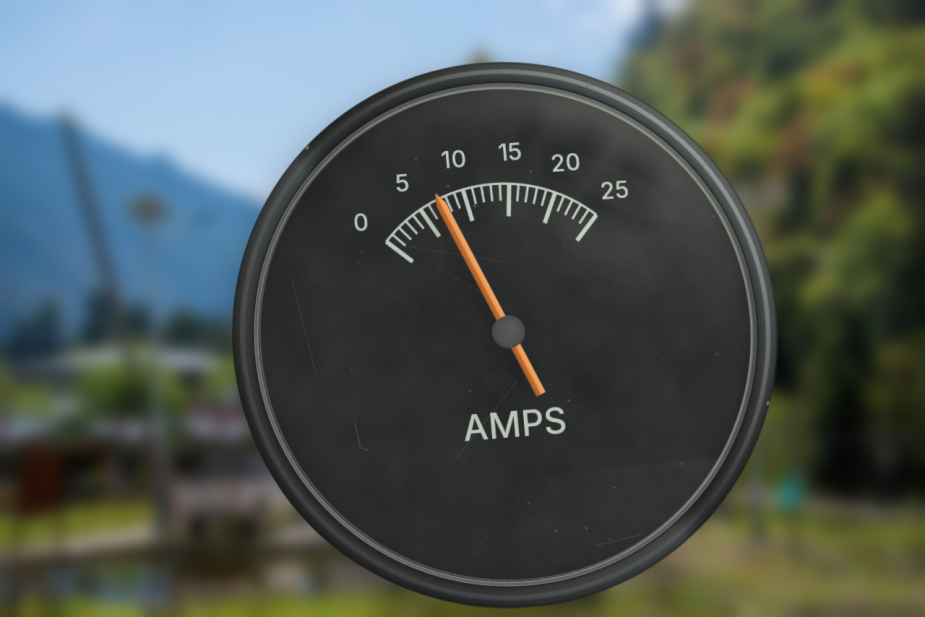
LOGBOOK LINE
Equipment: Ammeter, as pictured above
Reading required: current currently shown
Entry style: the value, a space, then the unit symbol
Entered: 7 A
